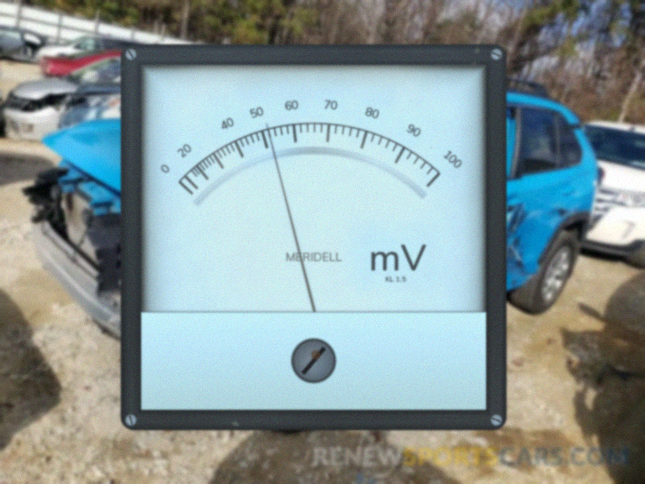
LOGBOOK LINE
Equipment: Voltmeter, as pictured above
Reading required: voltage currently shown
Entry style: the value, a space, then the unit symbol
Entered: 52 mV
